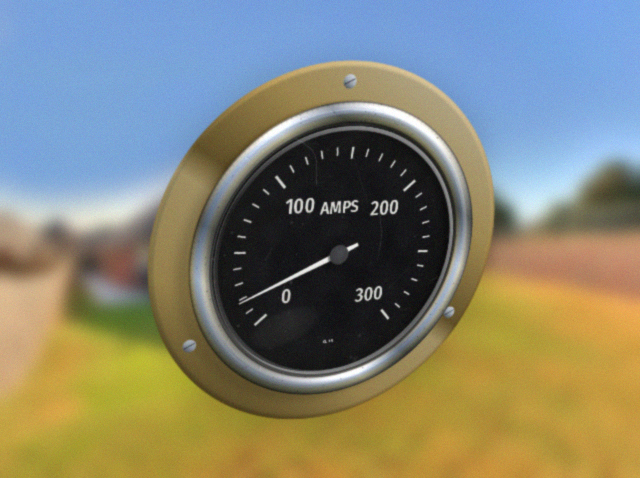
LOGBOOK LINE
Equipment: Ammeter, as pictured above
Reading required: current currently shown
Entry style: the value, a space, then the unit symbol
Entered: 20 A
